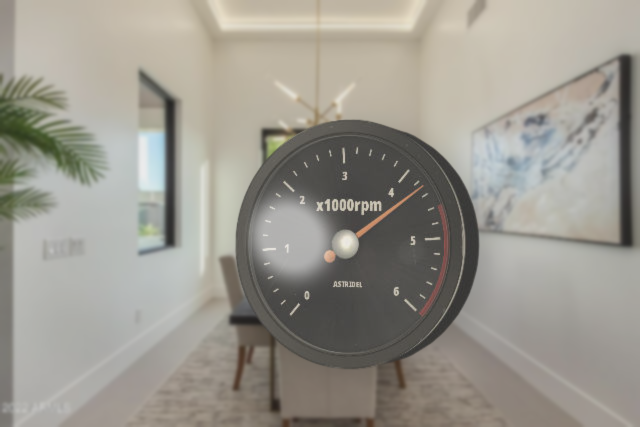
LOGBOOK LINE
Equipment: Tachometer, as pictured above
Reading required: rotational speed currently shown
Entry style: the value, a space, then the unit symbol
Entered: 4300 rpm
